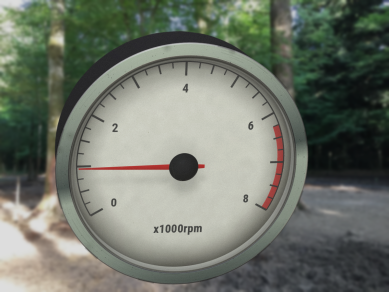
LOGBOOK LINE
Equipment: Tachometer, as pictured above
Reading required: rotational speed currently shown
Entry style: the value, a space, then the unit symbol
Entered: 1000 rpm
